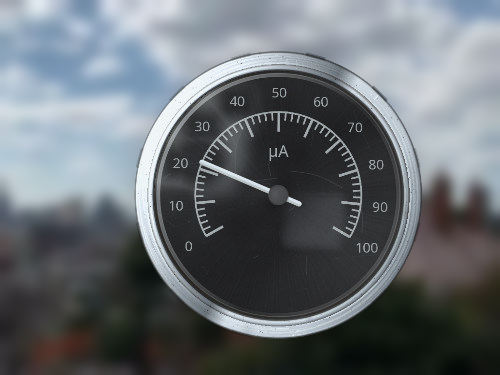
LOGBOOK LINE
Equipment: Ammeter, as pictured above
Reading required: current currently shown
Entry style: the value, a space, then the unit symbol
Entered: 22 µA
